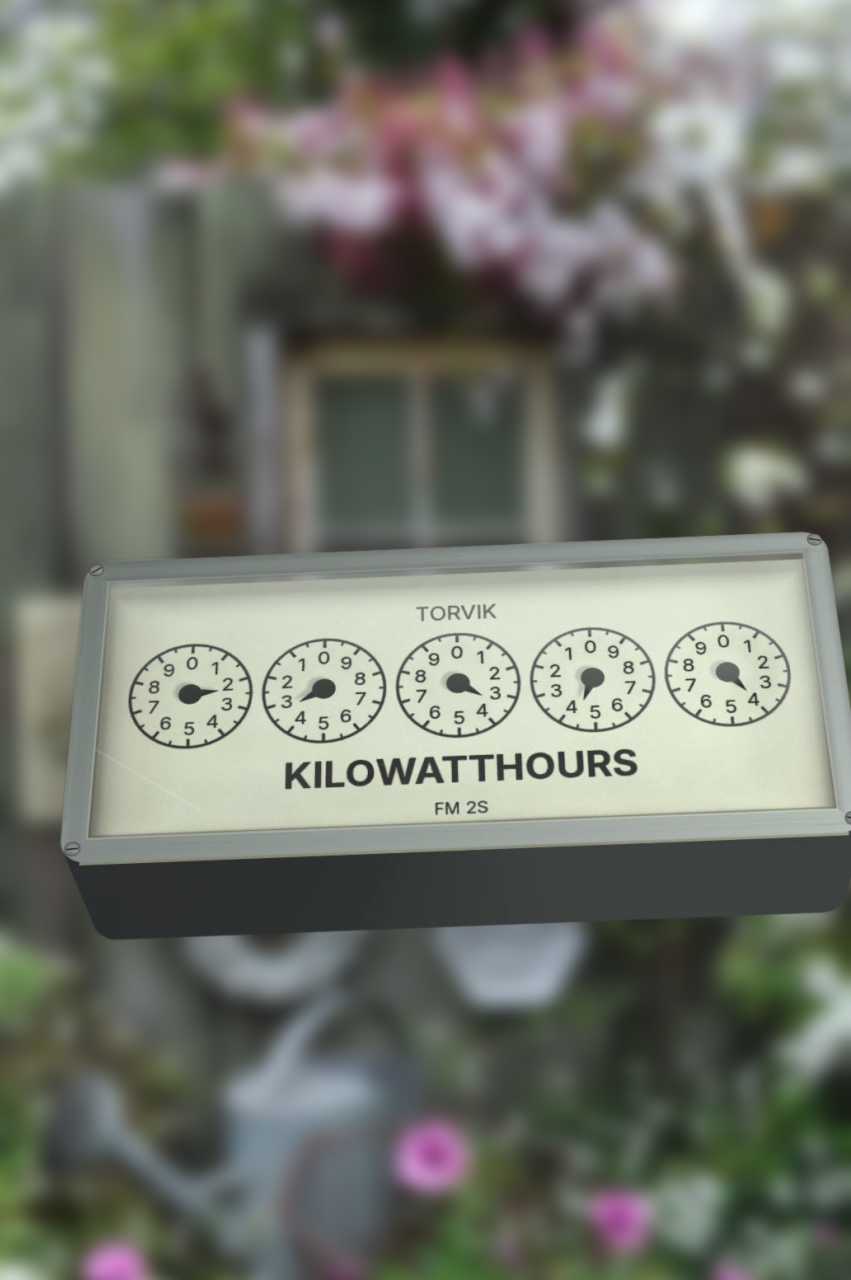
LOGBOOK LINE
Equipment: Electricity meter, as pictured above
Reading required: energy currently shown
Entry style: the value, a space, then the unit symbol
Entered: 23344 kWh
